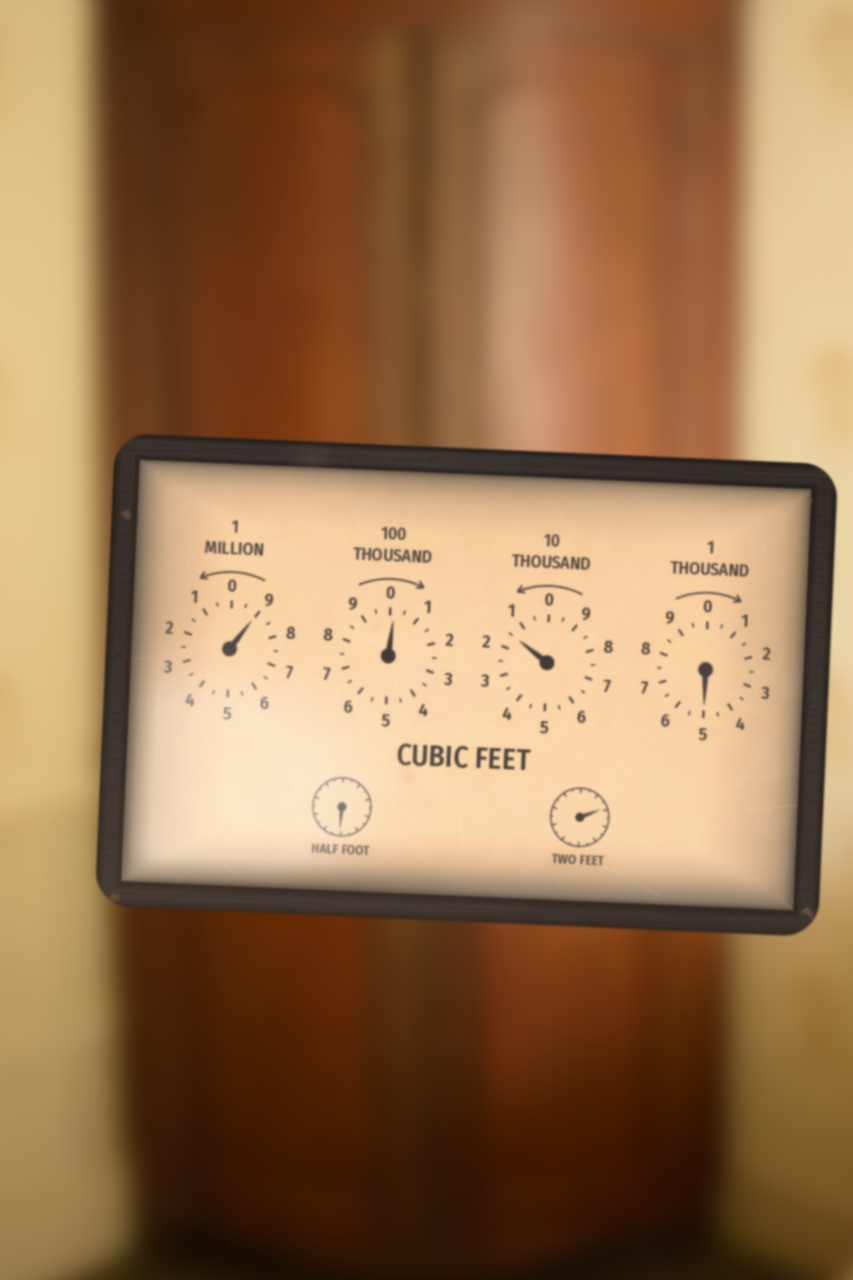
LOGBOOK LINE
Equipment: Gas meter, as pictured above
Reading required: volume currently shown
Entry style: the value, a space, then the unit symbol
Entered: 901500 ft³
